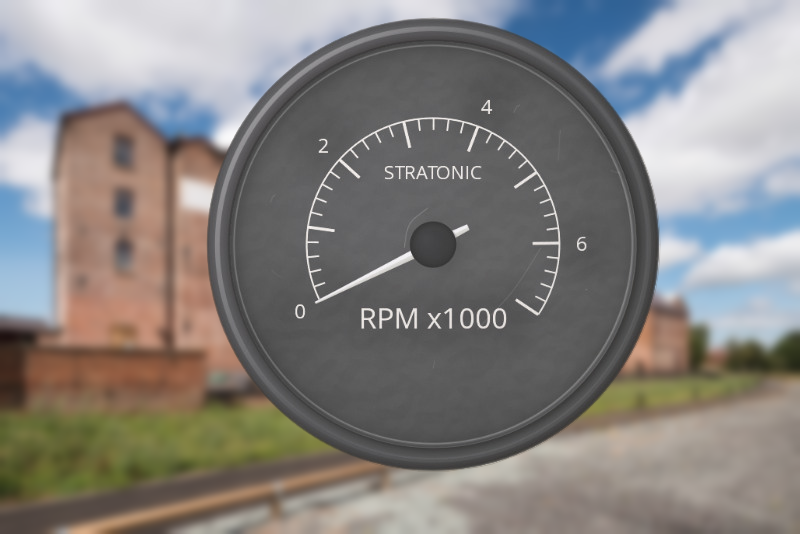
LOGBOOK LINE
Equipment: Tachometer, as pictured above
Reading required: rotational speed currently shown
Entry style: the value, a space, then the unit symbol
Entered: 0 rpm
